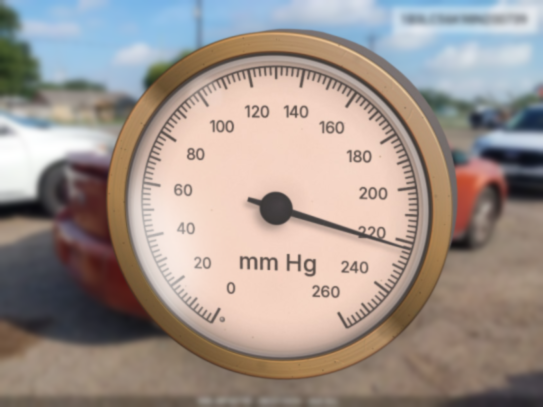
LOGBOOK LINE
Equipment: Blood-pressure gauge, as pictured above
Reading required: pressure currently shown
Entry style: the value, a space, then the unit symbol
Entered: 222 mmHg
